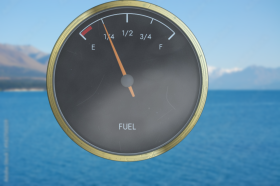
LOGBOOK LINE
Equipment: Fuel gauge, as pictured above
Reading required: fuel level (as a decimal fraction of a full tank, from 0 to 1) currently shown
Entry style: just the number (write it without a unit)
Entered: 0.25
